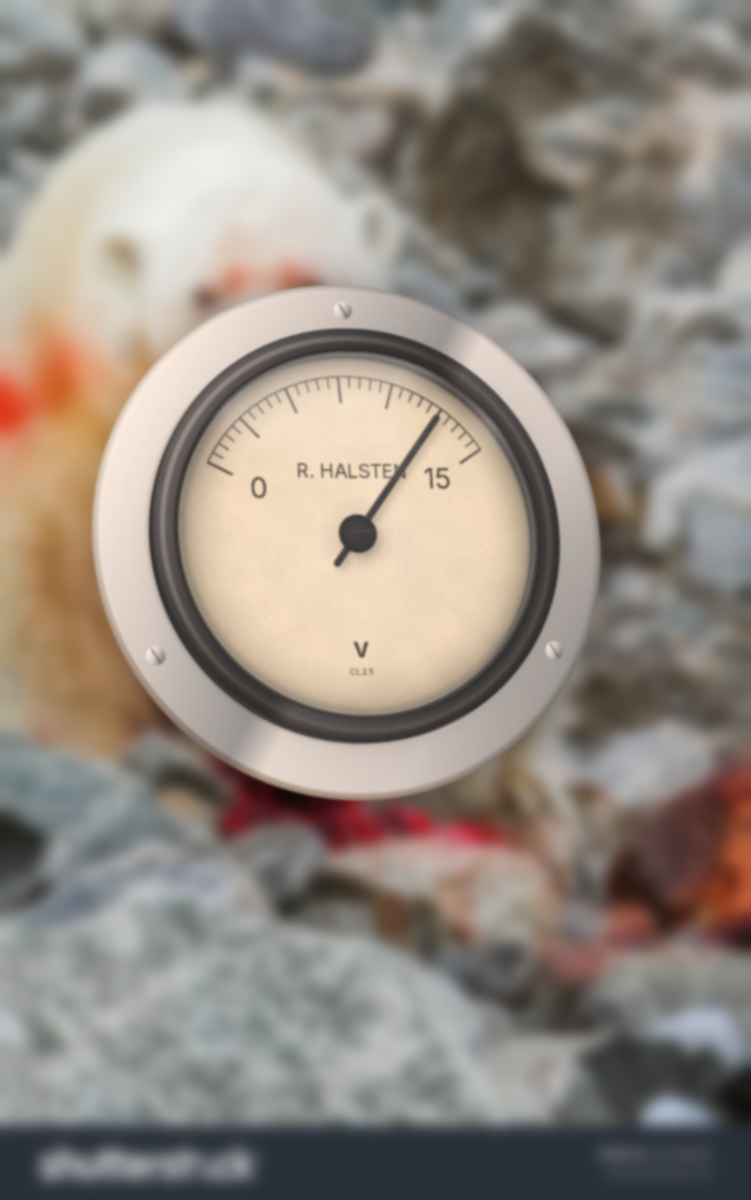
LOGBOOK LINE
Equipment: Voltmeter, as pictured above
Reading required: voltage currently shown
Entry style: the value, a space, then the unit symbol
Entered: 12.5 V
